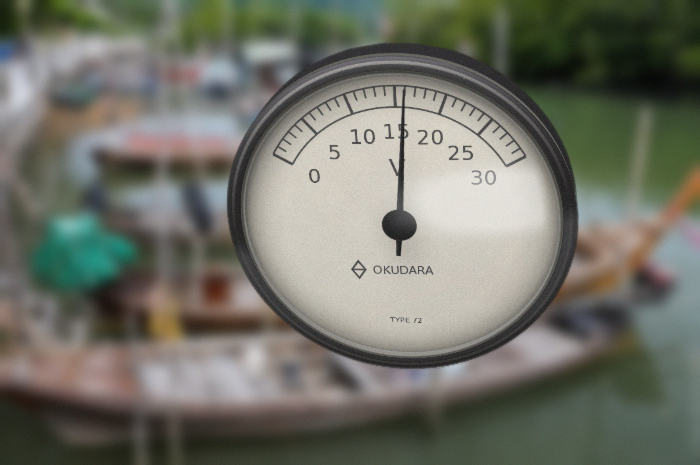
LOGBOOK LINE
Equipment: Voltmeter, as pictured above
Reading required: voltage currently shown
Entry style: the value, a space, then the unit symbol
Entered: 16 V
